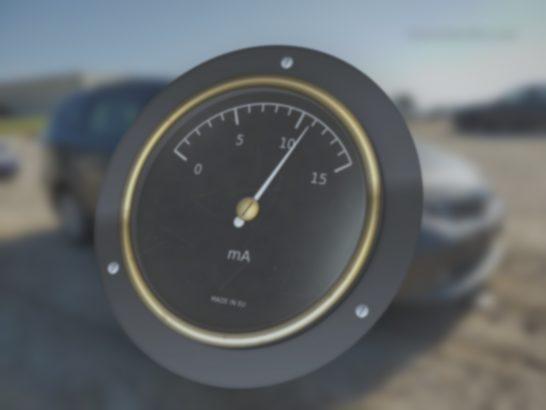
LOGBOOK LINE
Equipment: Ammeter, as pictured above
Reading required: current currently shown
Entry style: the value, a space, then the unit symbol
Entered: 11 mA
